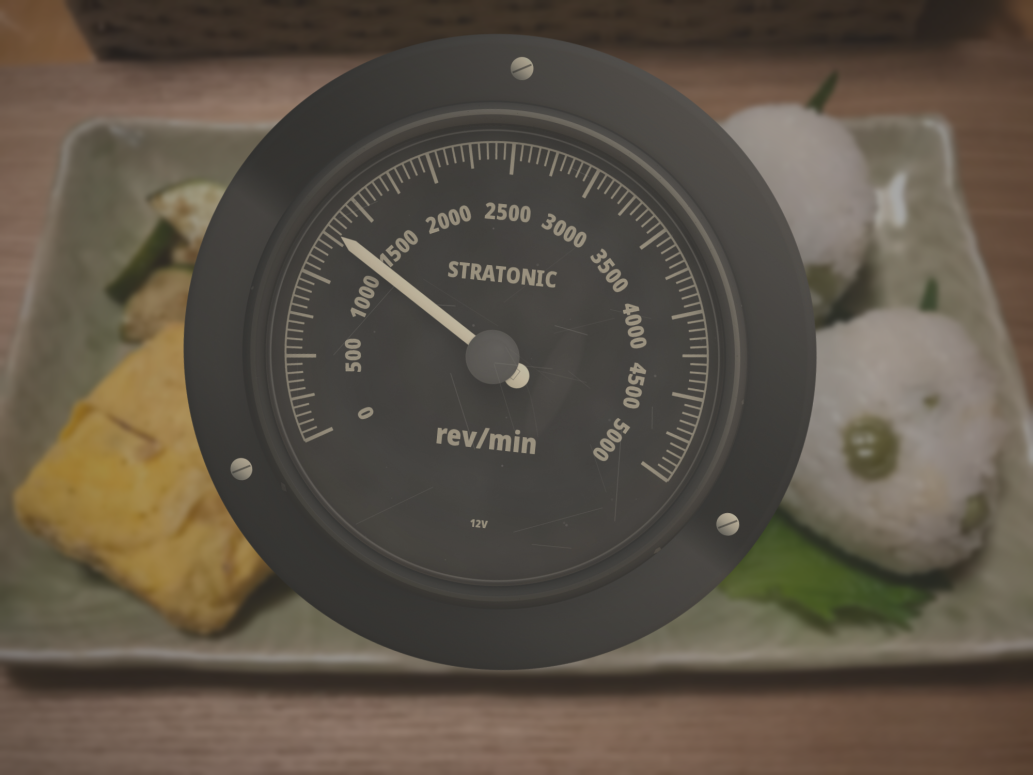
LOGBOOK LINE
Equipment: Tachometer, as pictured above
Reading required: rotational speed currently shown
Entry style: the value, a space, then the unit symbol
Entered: 1300 rpm
